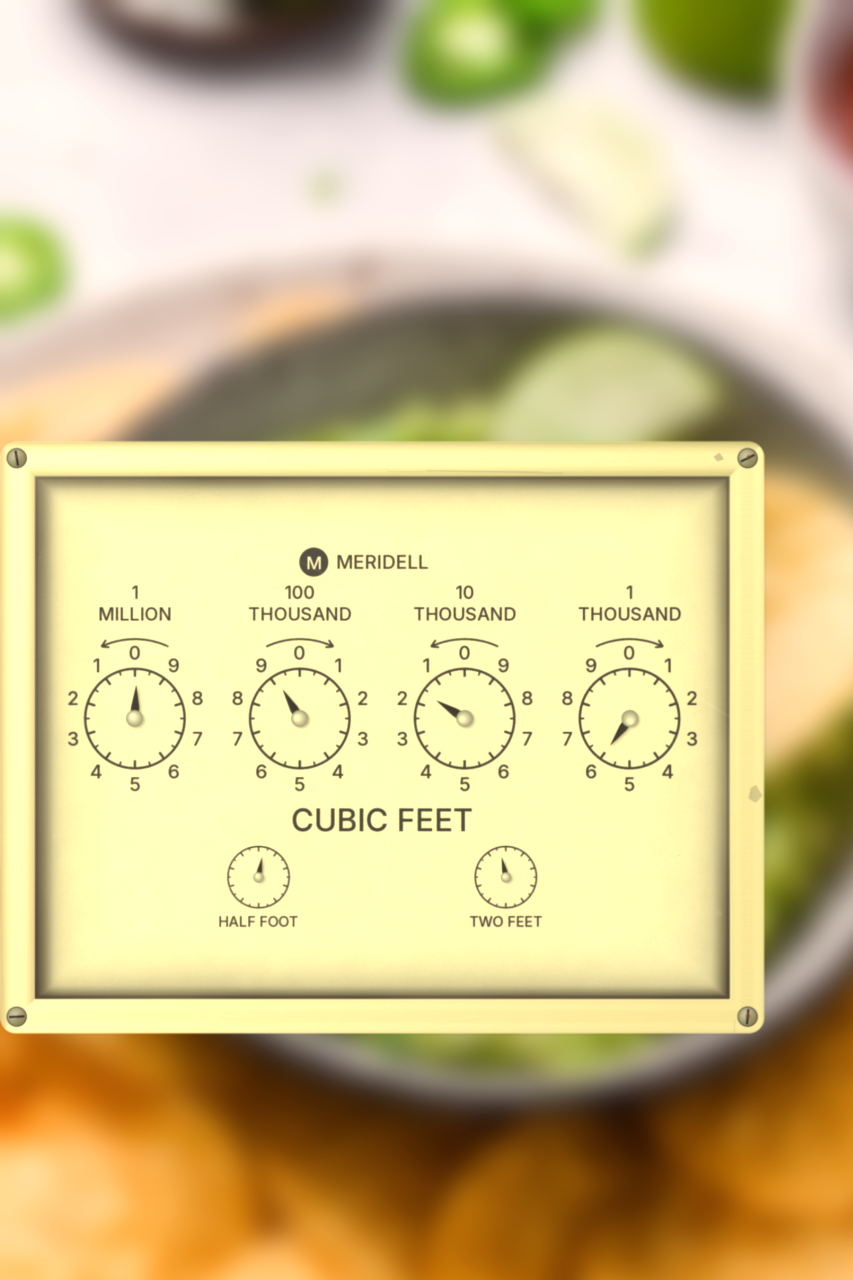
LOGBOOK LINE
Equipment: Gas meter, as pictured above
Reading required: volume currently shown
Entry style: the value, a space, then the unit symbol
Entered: 991600 ft³
